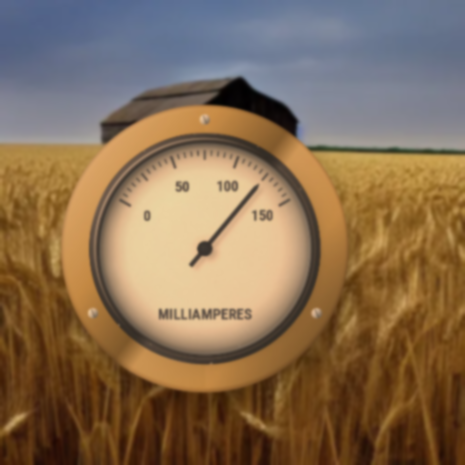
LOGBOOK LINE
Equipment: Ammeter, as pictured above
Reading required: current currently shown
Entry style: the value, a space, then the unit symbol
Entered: 125 mA
